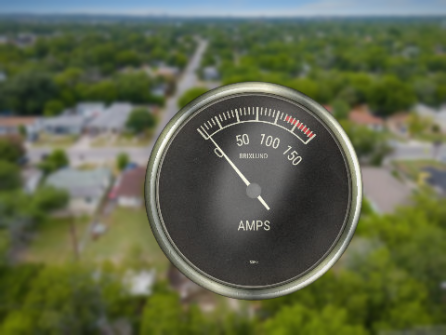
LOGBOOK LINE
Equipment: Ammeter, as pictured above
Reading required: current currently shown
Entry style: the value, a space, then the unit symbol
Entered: 5 A
